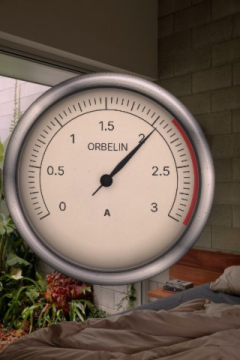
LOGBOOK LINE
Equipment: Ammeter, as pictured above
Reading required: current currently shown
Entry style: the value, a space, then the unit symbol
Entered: 2.05 A
